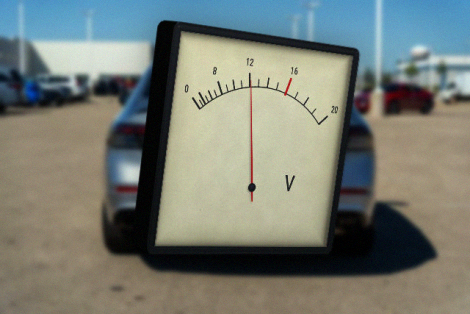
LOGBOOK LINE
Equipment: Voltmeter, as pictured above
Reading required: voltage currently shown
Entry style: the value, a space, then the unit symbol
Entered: 12 V
